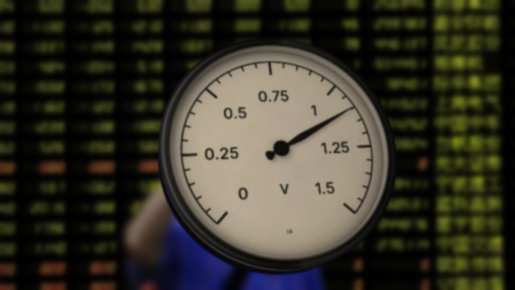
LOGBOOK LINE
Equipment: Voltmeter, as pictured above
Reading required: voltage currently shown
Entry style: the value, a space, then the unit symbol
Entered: 1.1 V
